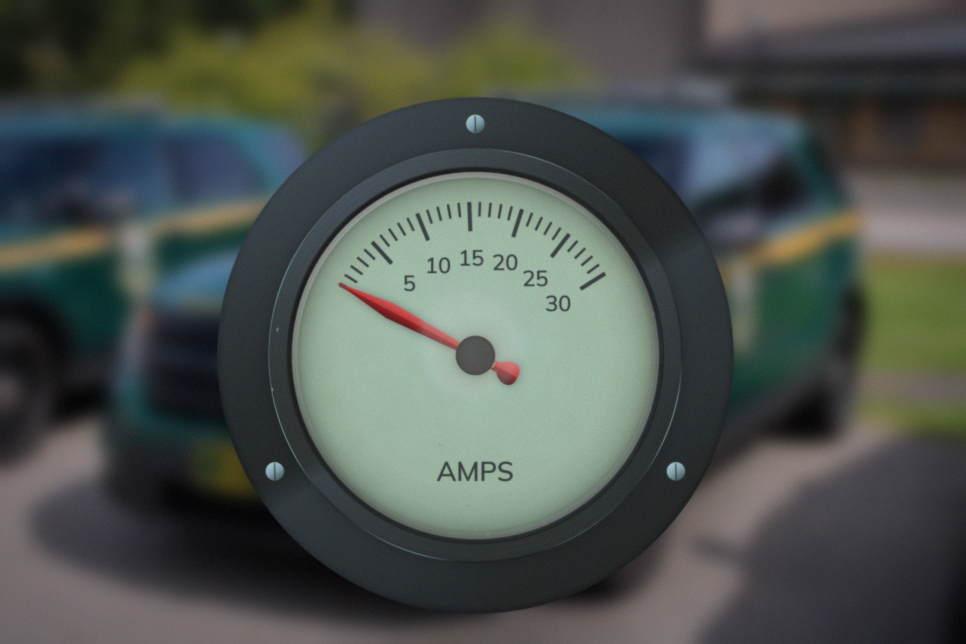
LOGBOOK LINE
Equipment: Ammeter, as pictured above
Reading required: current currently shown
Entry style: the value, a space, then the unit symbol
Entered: 0 A
